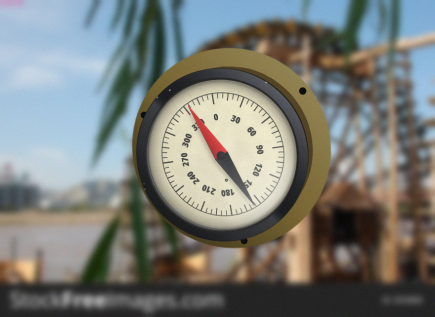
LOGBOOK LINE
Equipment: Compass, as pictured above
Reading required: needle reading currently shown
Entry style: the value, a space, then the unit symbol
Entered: 335 °
